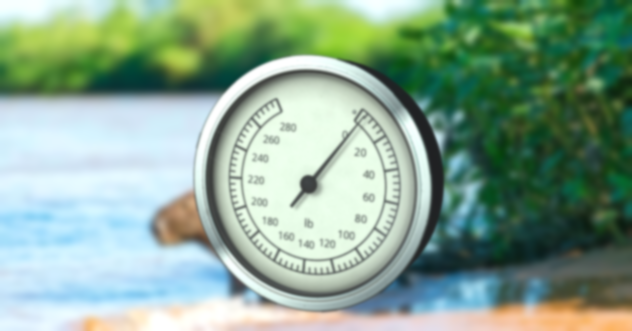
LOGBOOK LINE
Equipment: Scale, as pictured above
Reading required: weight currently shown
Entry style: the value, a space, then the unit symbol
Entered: 4 lb
